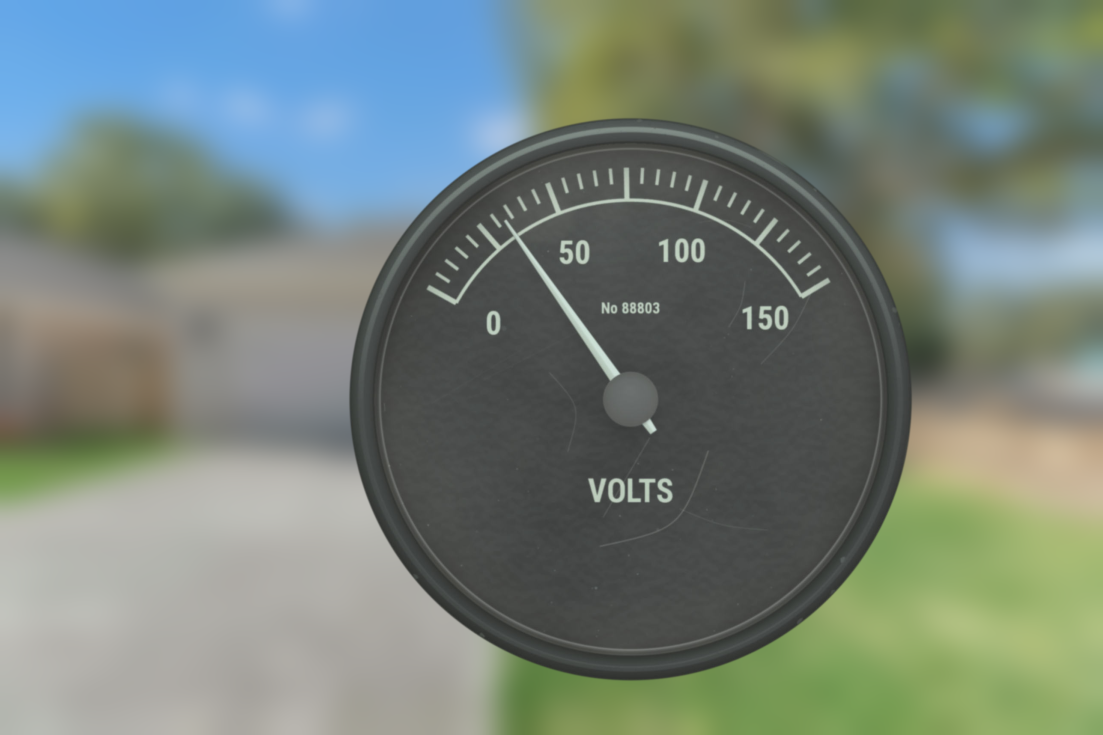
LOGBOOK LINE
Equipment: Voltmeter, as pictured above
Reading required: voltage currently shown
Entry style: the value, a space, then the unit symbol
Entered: 32.5 V
